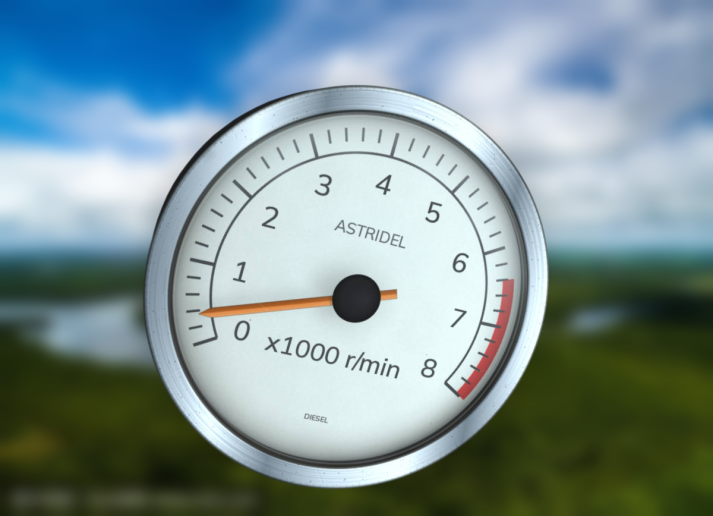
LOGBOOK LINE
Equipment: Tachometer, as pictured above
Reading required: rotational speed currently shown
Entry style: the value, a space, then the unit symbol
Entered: 400 rpm
